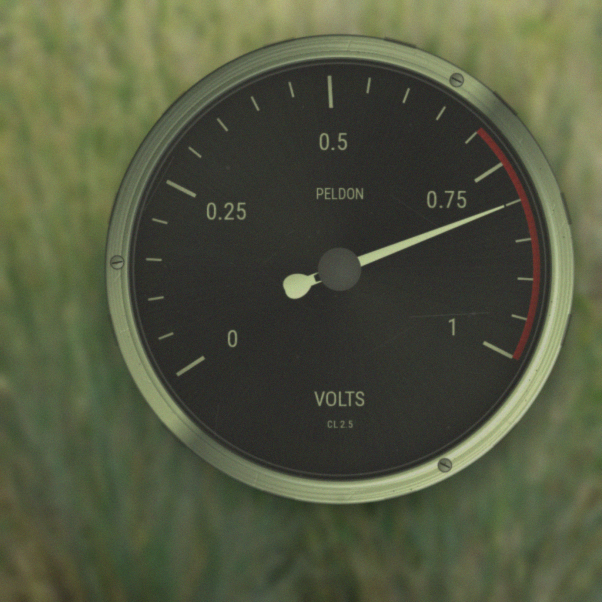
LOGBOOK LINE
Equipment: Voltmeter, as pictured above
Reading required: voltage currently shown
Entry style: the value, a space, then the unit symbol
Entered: 0.8 V
